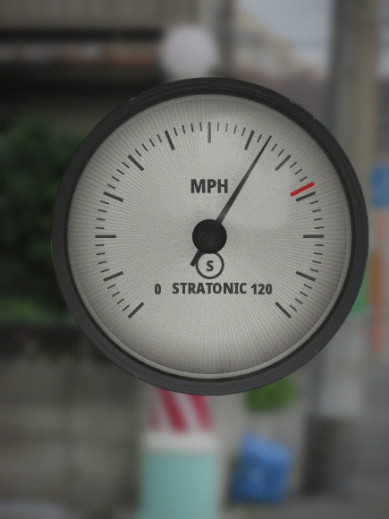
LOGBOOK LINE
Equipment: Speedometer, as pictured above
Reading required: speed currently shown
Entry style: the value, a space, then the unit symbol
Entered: 74 mph
